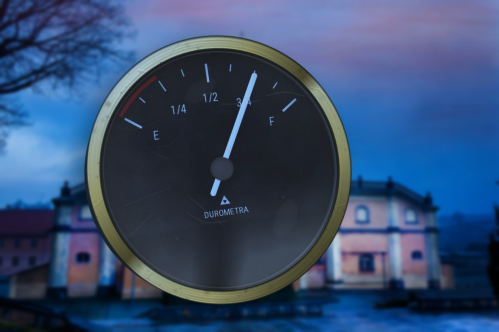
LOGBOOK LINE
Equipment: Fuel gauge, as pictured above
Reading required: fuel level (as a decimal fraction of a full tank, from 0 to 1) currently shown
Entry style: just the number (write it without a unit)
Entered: 0.75
